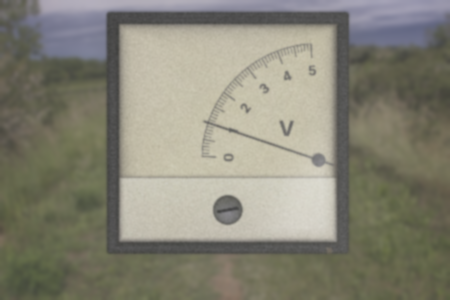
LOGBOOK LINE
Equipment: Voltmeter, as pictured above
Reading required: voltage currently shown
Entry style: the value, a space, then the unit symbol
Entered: 1 V
